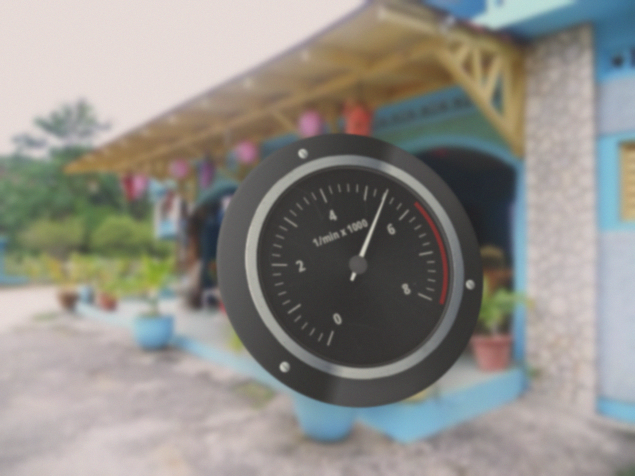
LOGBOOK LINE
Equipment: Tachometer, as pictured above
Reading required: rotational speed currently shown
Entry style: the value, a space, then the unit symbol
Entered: 5400 rpm
